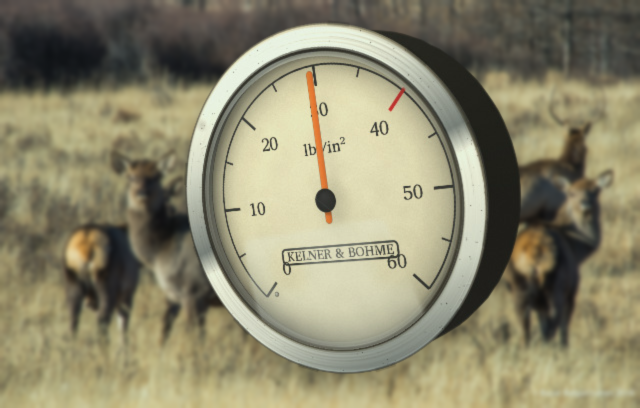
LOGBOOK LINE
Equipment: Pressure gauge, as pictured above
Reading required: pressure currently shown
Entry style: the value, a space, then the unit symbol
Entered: 30 psi
